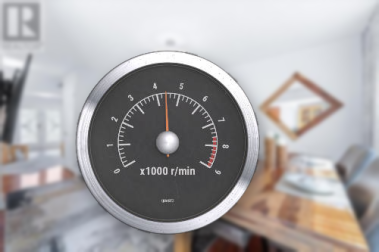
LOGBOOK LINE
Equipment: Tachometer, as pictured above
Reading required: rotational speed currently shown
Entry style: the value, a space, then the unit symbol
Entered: 4400 rpm
